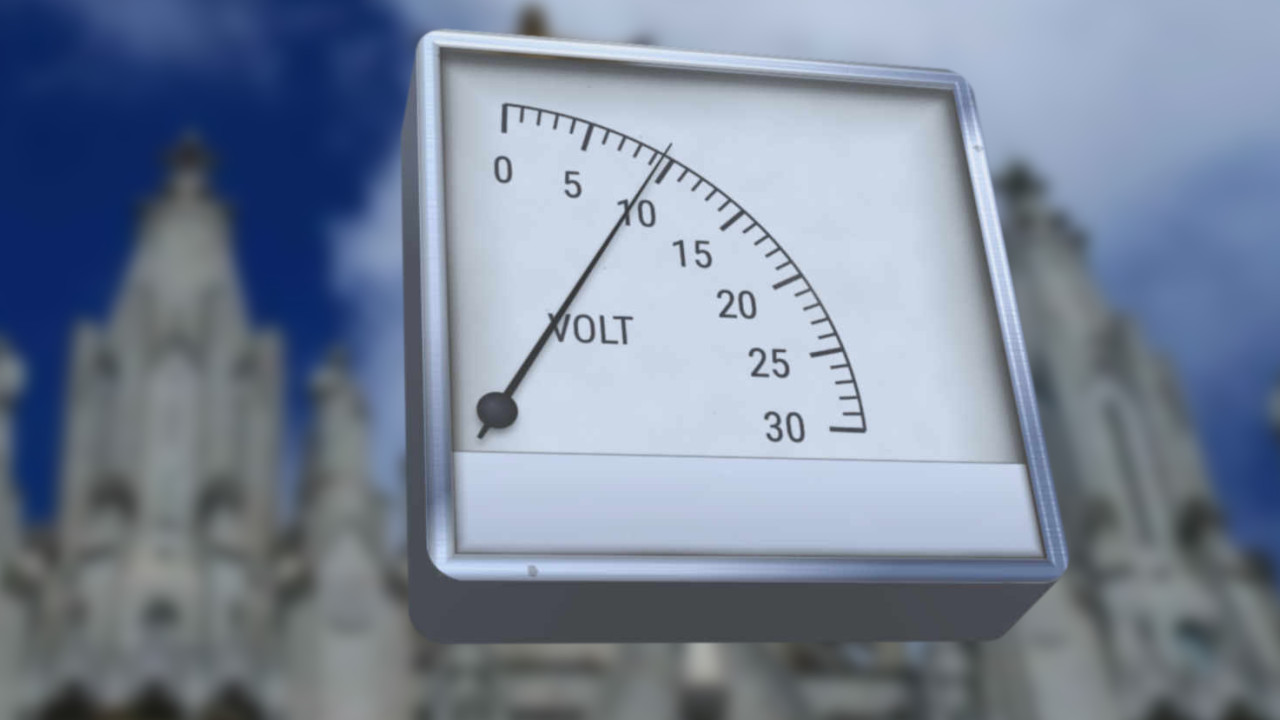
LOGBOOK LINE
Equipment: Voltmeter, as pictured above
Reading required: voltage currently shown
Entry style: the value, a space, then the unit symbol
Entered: 9.5 V
